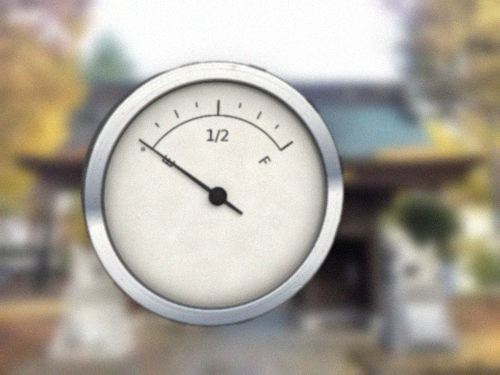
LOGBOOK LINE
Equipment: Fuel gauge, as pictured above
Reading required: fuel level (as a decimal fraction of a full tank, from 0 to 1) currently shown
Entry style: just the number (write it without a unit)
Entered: 0
